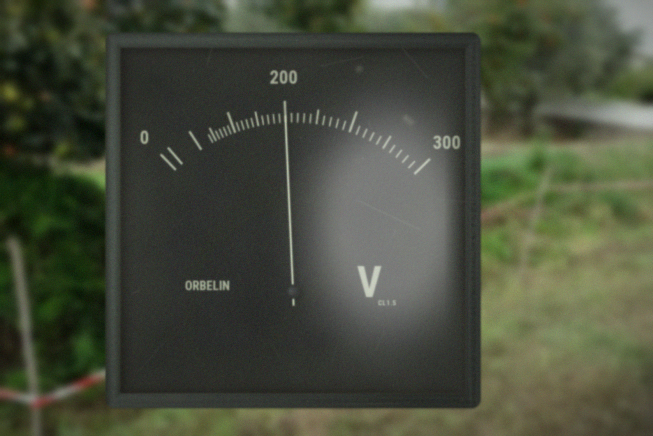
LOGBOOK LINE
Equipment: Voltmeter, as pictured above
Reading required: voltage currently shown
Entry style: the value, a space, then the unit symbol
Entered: 200 V
